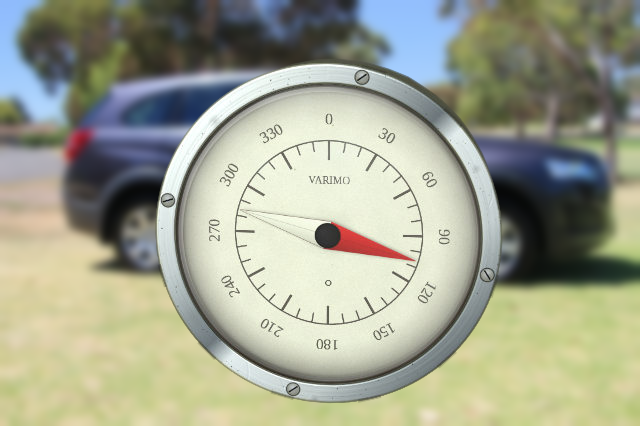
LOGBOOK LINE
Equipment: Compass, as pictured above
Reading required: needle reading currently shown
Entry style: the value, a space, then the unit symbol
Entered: 105 °
